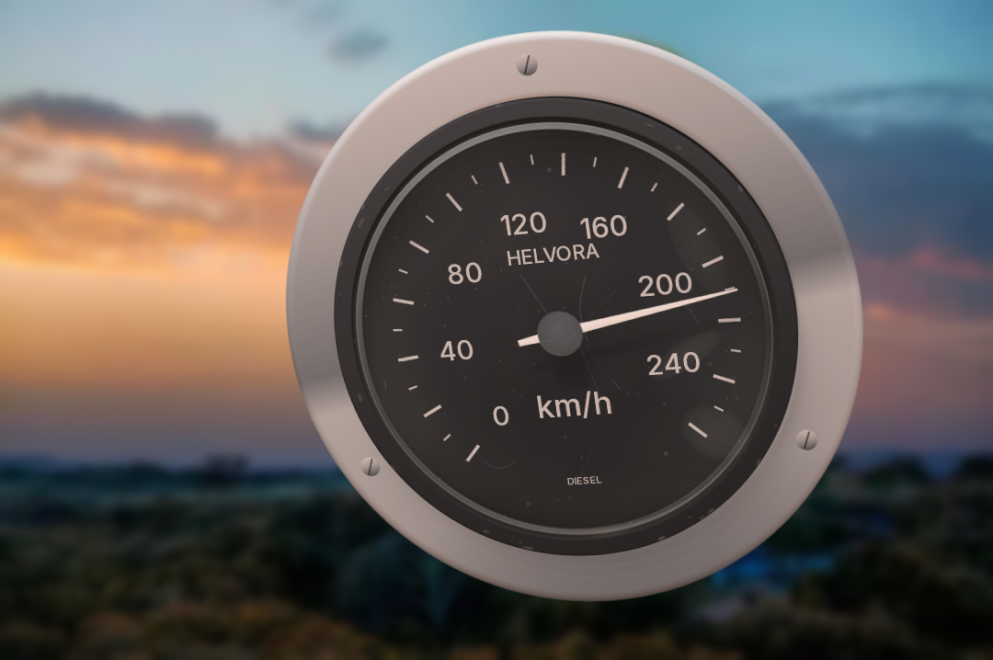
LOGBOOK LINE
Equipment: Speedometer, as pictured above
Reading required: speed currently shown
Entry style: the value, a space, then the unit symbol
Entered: 210 km/h
